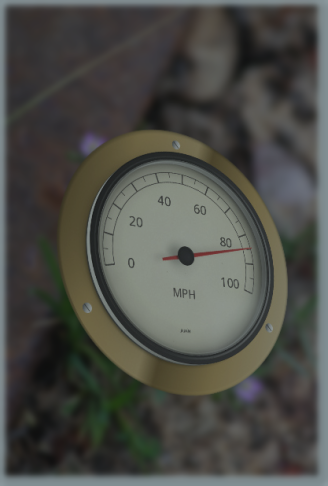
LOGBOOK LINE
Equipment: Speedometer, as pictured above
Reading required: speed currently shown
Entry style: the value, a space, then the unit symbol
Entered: 85 mph
